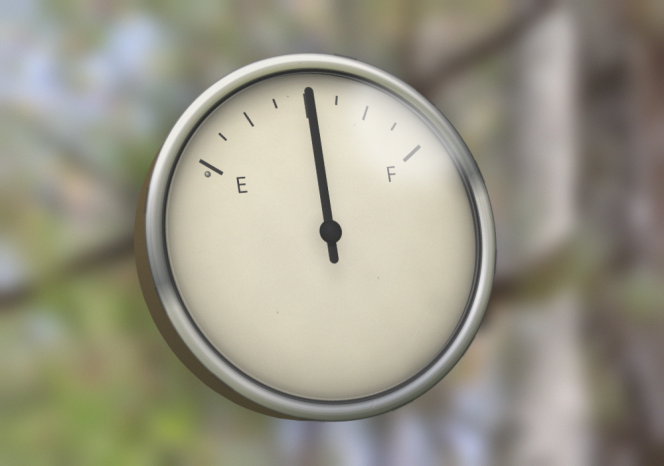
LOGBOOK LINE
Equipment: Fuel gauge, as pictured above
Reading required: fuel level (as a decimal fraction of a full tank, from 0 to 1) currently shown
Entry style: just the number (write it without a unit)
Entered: 0.5
